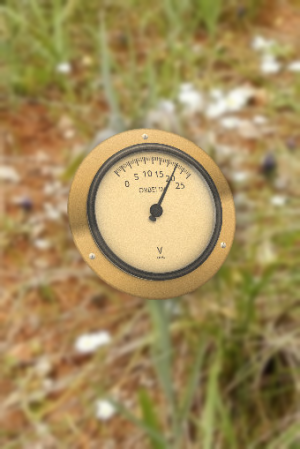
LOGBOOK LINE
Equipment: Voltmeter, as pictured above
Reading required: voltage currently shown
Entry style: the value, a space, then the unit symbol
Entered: 20 V
